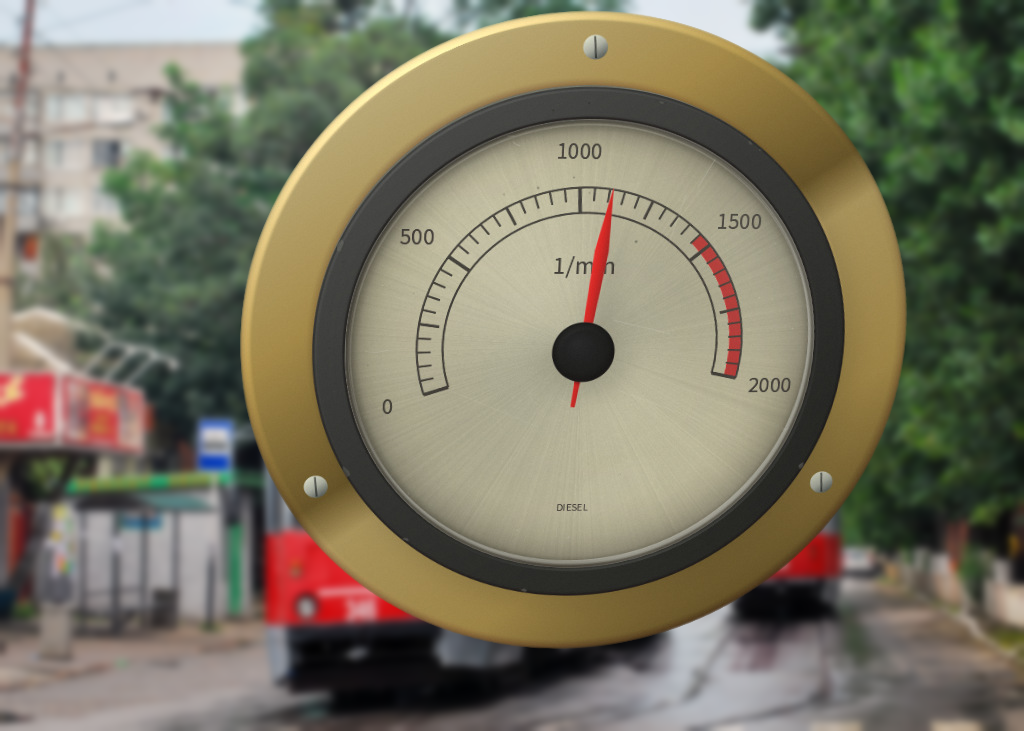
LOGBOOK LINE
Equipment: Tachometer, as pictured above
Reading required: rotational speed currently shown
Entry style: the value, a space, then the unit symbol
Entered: 1100 rpm
